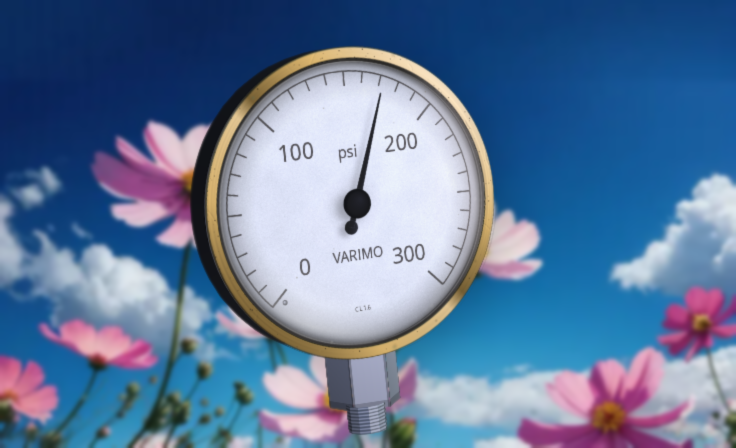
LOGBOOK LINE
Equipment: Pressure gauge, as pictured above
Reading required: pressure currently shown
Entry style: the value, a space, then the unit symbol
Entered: 170 psi
